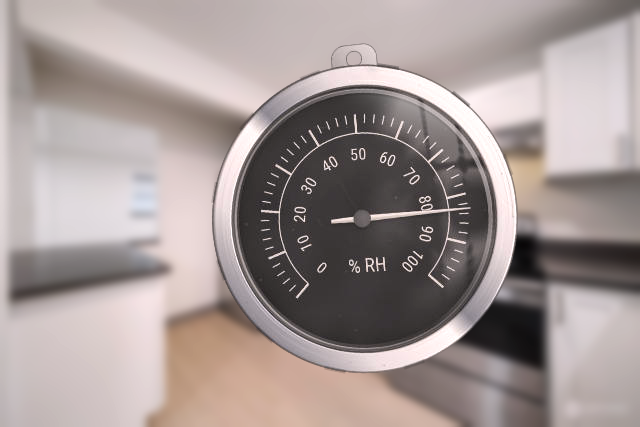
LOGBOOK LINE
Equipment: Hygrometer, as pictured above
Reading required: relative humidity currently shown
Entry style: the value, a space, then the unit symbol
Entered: 83 %
